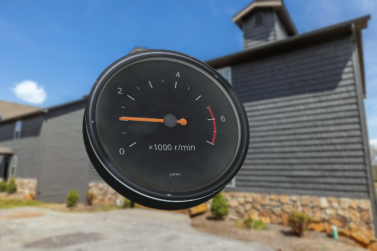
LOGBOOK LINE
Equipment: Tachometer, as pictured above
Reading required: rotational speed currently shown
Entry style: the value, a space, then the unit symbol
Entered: 1000 rpm
